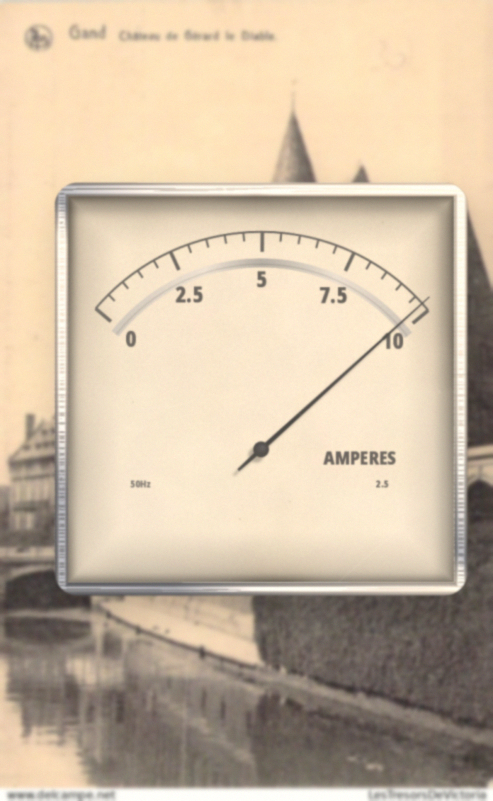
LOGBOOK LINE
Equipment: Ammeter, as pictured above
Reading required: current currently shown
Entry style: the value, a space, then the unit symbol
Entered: 9.75 A
